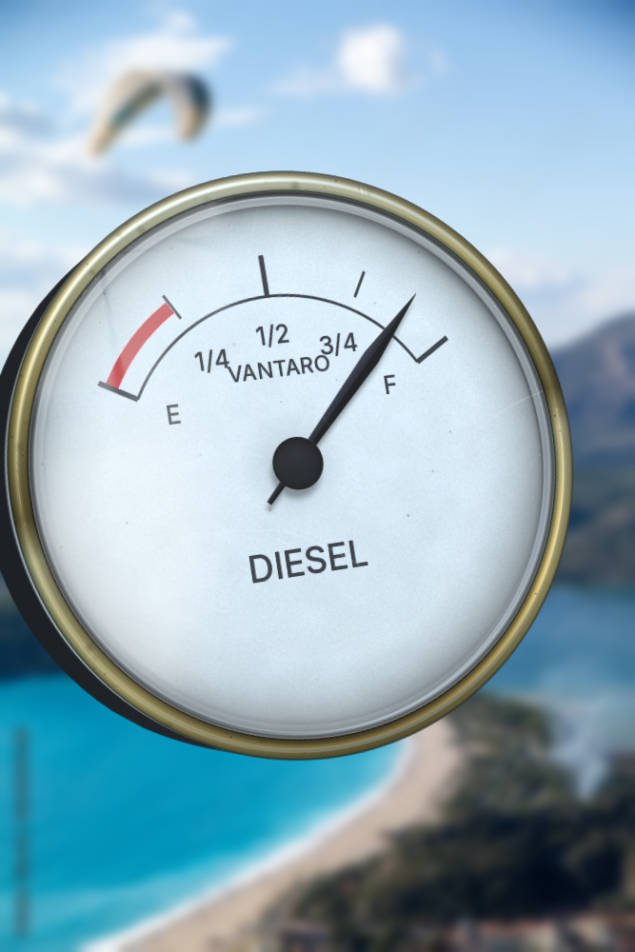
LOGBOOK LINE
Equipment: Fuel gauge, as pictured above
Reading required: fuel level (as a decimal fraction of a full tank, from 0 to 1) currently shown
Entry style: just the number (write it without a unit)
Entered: 0.875
